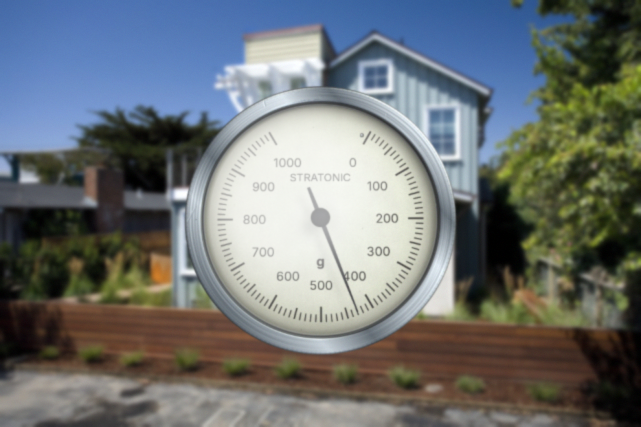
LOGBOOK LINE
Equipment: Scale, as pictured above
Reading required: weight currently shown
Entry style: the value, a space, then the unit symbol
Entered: 430 g
